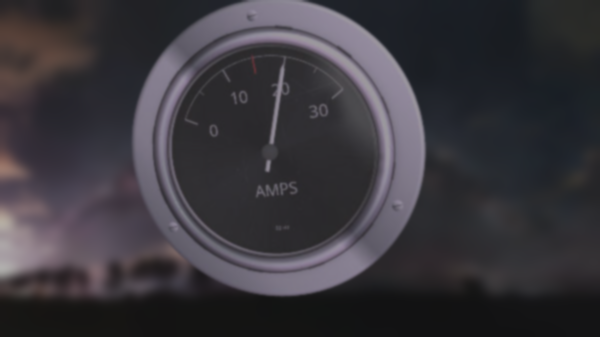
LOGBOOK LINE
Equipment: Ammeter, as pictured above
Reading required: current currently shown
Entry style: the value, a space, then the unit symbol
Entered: 20 A
